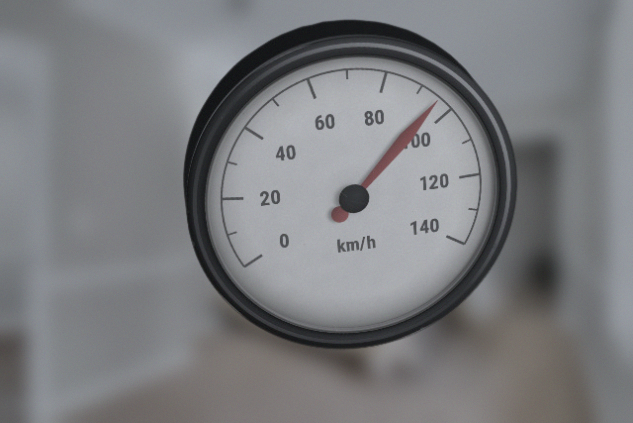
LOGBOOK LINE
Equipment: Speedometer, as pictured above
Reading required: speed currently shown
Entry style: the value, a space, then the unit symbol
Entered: 95 km/h
